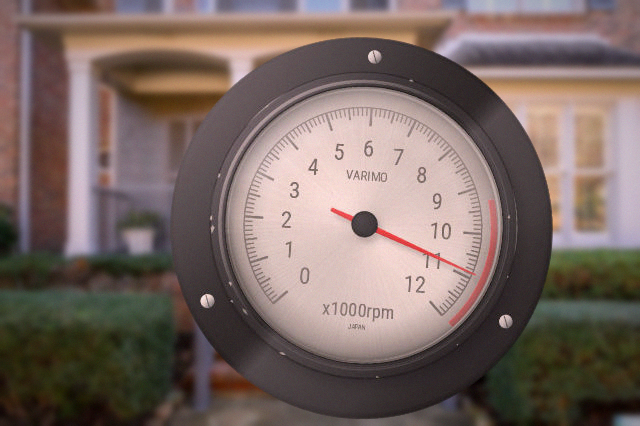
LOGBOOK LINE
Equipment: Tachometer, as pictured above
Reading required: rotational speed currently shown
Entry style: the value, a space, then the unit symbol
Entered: 10900 rpm
